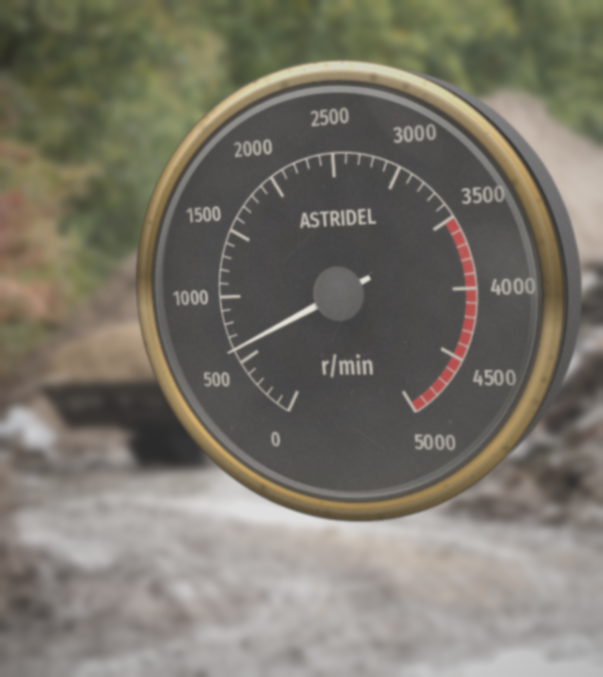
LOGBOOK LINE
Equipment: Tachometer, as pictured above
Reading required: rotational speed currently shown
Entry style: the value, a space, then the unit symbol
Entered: 600 rpm
